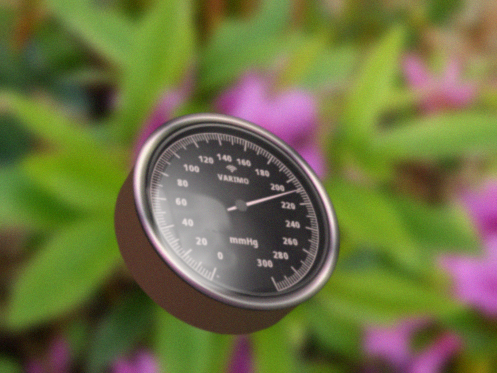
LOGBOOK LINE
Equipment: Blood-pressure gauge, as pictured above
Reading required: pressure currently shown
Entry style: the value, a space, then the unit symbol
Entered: 210 mmHg
